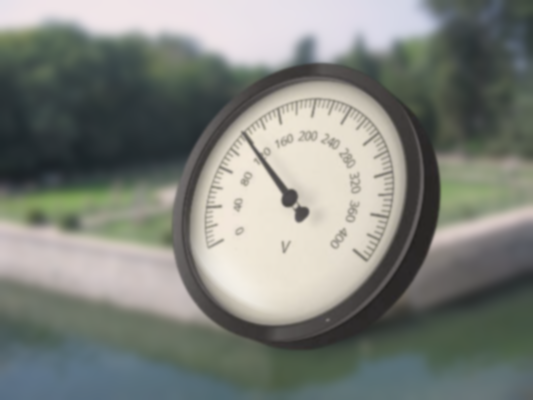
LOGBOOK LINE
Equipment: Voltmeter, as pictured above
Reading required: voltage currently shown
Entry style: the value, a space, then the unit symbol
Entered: 120 V
